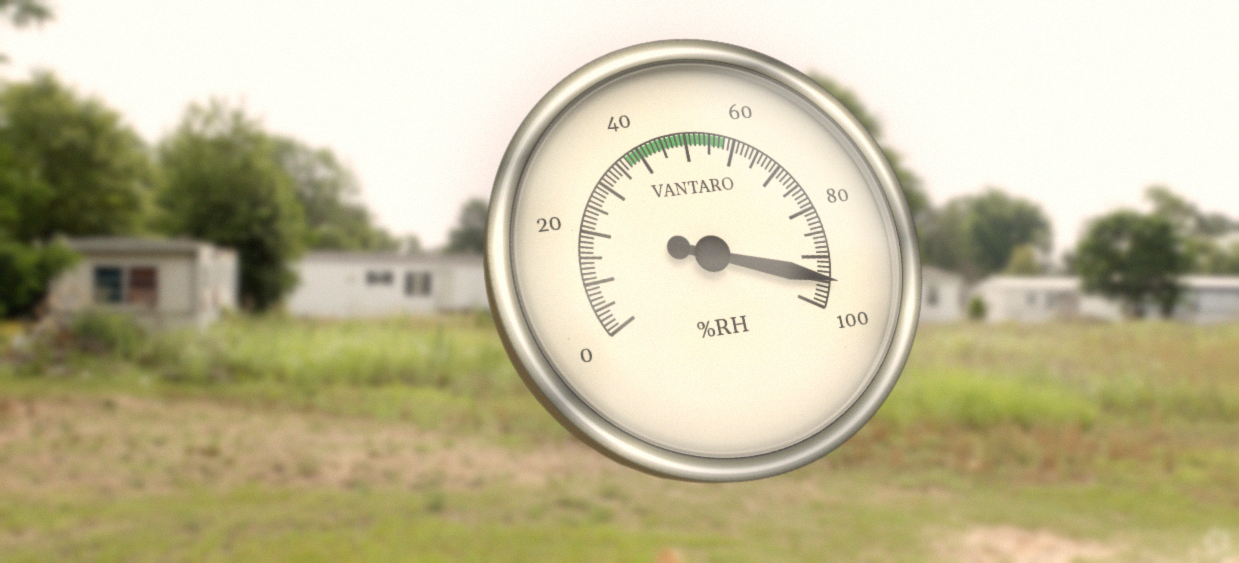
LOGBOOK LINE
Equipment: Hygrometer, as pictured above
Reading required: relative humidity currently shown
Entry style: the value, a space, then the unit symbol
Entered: 95 %
